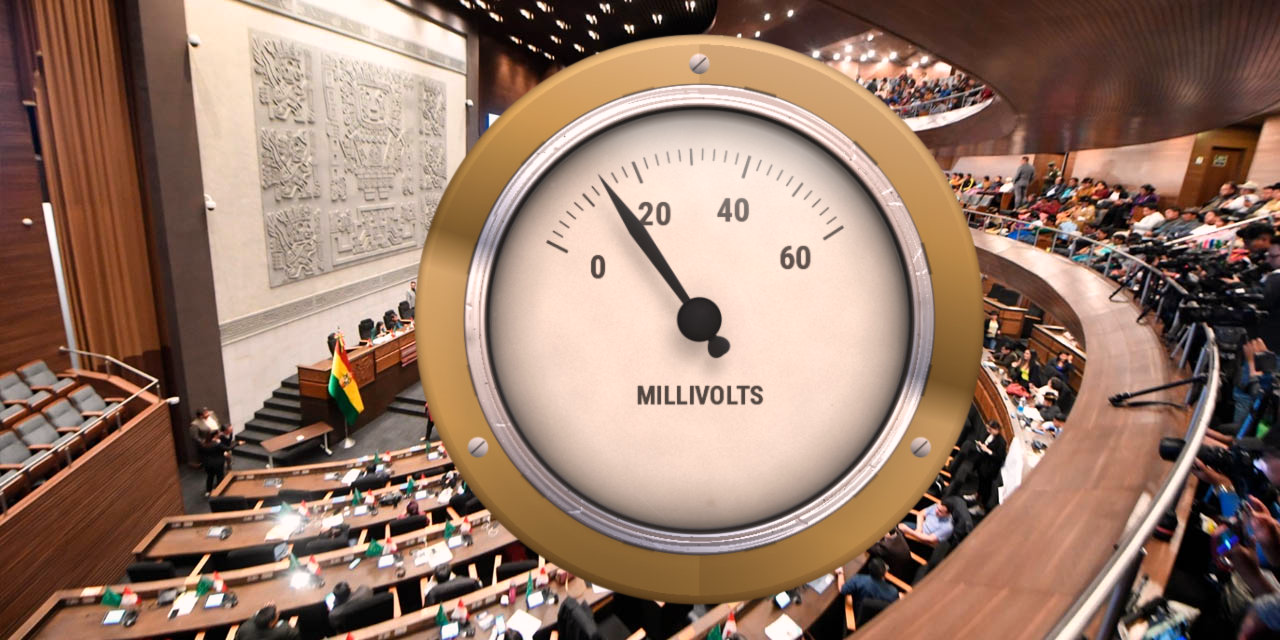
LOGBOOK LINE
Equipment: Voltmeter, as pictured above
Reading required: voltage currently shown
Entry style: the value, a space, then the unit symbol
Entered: 14 mV
